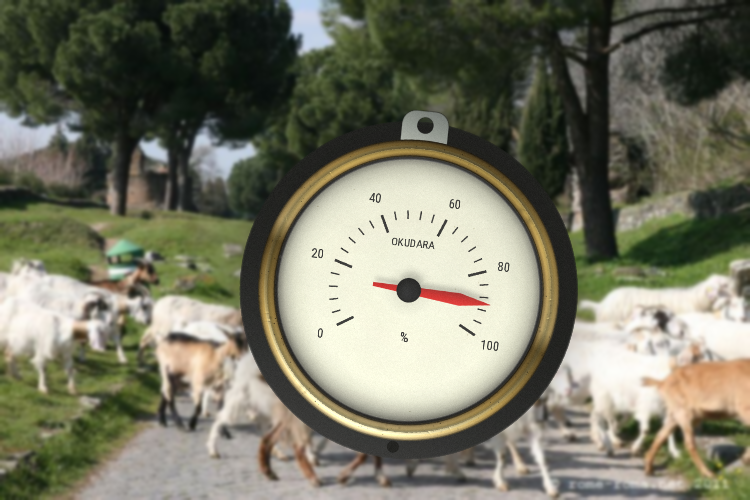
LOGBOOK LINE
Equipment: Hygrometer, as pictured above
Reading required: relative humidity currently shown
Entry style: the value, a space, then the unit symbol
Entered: 90 %
